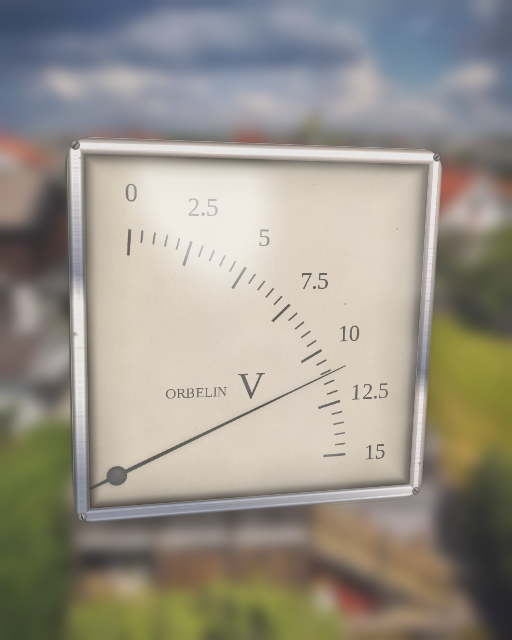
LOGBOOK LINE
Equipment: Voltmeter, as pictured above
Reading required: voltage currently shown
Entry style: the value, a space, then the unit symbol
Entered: 11 V
